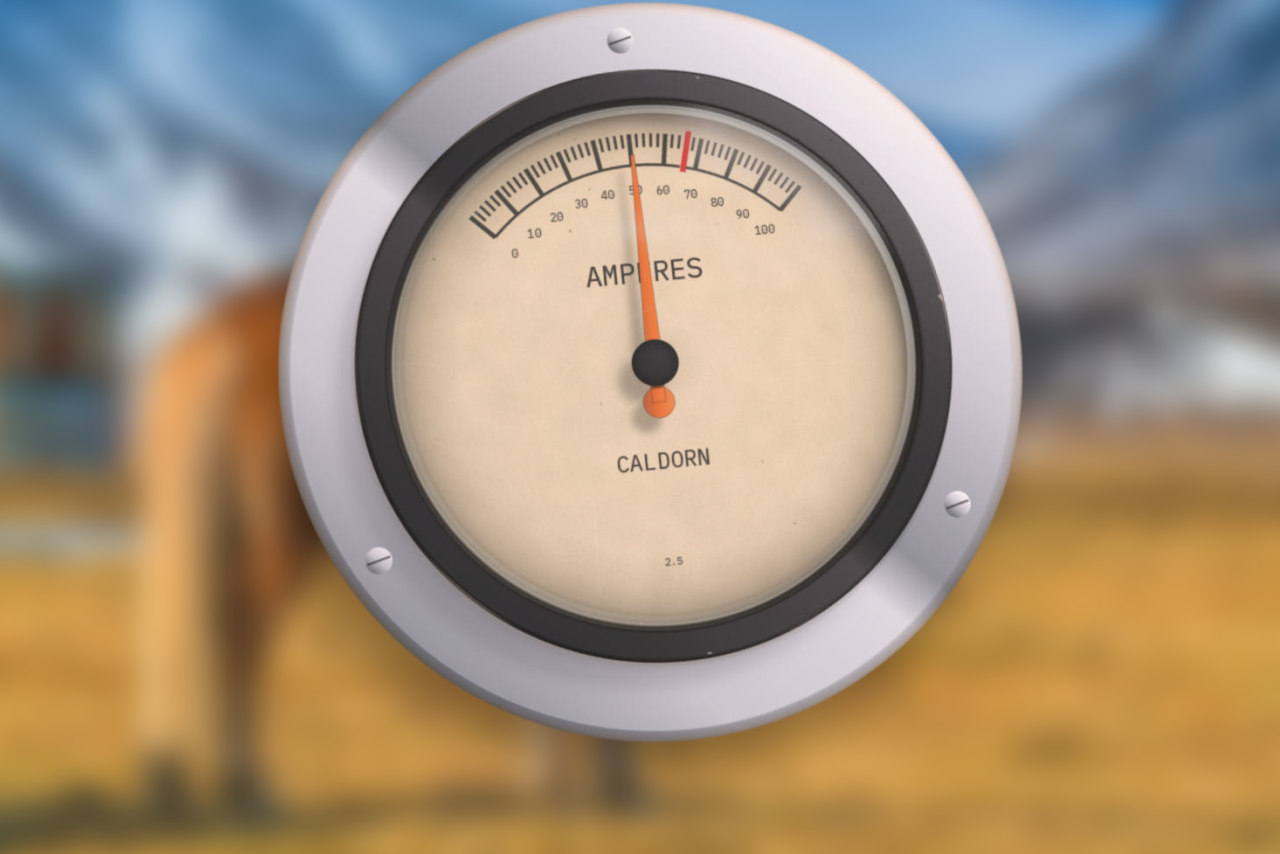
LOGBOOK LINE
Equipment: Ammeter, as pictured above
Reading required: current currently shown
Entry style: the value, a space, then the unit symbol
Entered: 50 A
